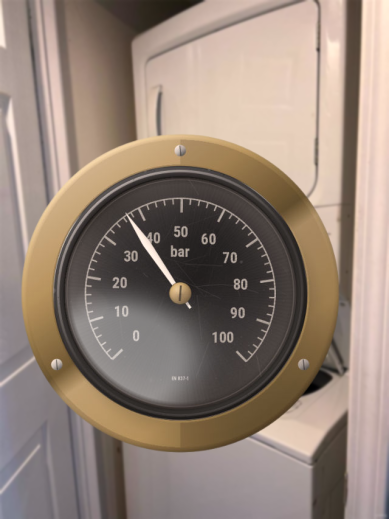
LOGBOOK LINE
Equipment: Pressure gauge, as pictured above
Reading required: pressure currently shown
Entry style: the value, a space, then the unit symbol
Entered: 37 bar
